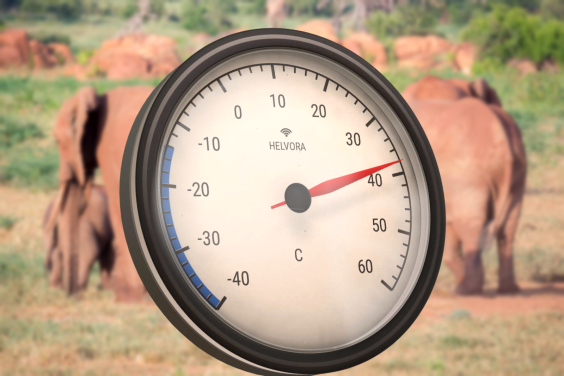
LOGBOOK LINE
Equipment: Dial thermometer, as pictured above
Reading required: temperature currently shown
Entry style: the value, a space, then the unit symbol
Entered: 38 °C
